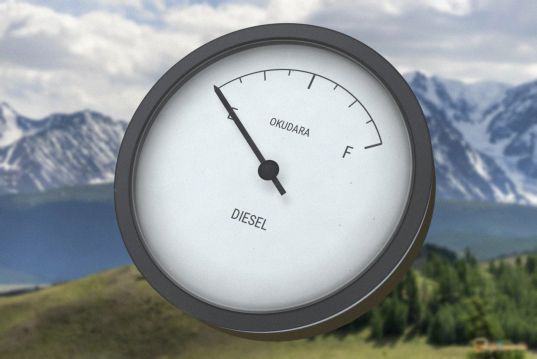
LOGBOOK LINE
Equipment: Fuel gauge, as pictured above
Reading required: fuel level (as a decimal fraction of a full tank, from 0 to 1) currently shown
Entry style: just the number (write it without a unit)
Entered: 0
